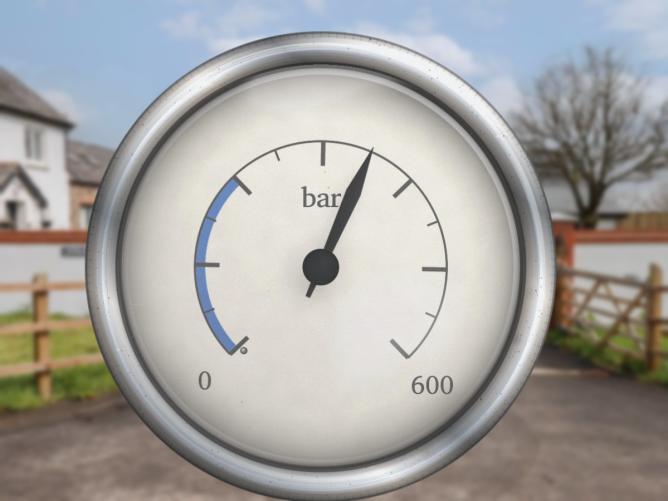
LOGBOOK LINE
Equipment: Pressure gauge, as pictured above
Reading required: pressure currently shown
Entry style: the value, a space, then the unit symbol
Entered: 350 bar
